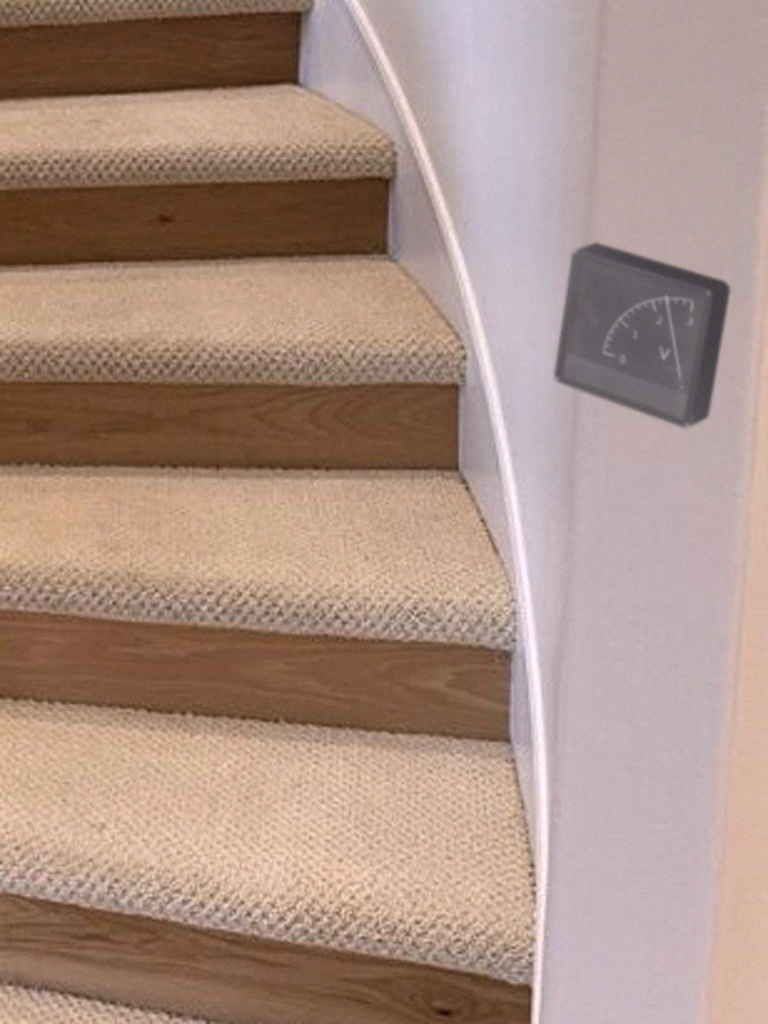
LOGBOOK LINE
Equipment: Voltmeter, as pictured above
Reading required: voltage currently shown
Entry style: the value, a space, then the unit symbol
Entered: 2.4 V
